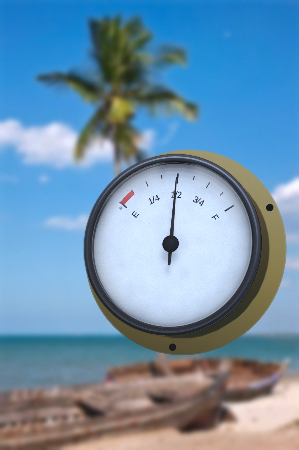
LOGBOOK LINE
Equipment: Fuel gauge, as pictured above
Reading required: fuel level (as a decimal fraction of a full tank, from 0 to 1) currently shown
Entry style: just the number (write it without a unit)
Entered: 0.5
